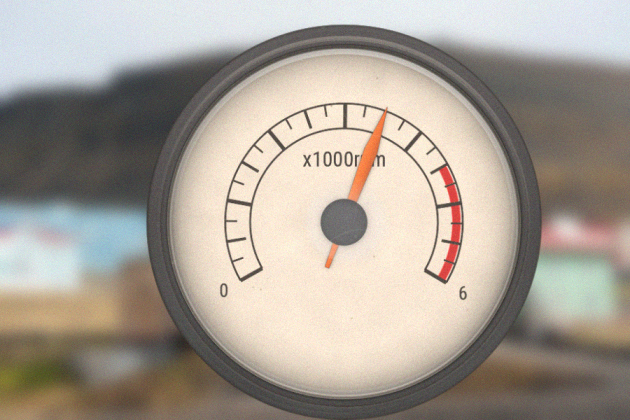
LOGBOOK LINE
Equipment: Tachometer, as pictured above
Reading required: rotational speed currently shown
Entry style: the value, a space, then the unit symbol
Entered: 3500 rpm
